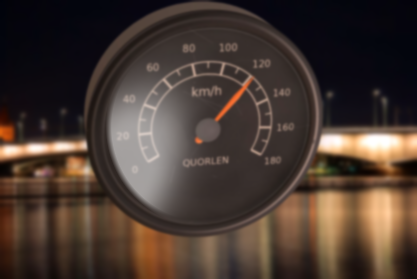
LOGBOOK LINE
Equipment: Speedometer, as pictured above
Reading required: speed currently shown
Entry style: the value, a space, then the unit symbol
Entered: 120 km/h
